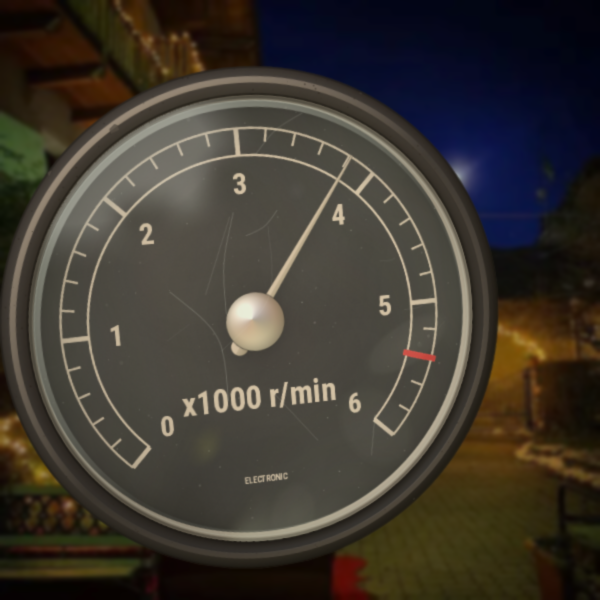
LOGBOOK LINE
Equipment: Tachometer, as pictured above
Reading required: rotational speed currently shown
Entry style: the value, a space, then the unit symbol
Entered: 3800 rpm
